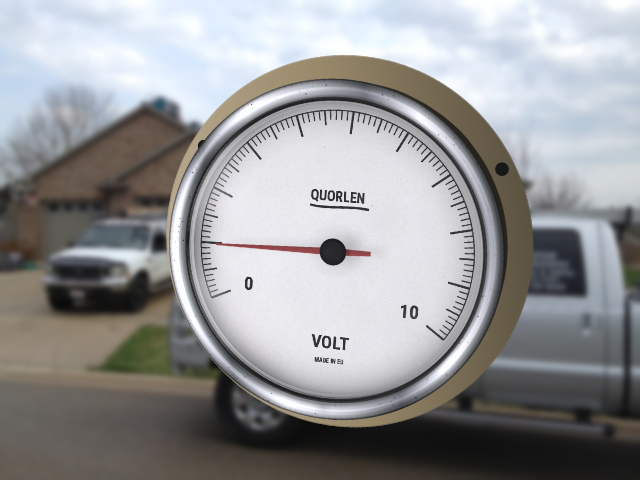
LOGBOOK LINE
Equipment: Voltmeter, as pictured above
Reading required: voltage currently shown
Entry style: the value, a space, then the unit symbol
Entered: 1 V
